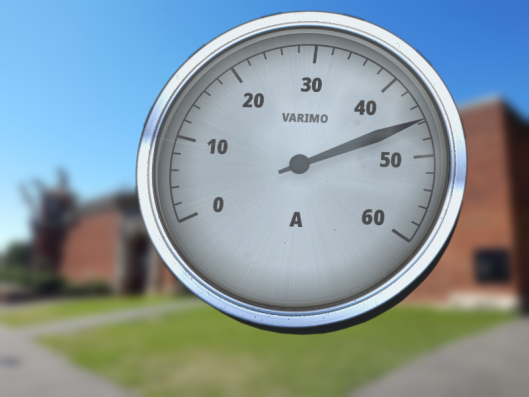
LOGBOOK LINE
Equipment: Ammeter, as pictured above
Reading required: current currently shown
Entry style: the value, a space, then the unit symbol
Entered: 46 A
